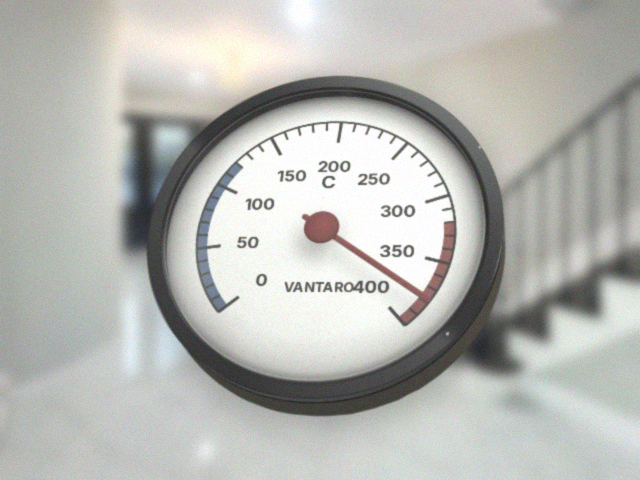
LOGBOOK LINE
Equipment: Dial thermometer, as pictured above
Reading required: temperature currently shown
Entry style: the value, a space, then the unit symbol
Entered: 380 °C
